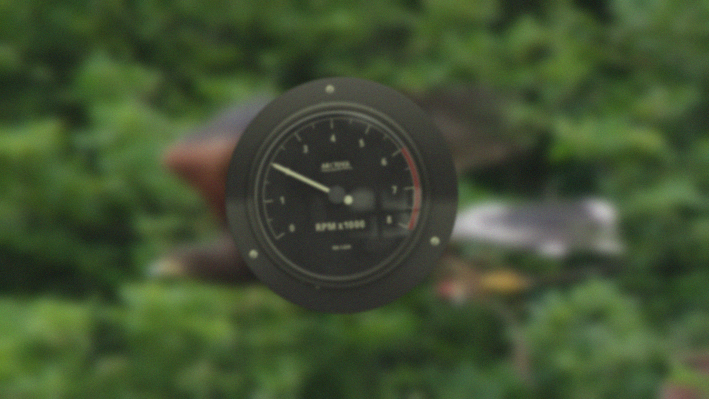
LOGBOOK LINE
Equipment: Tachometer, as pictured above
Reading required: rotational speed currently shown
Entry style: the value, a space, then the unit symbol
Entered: 2000 rpm
